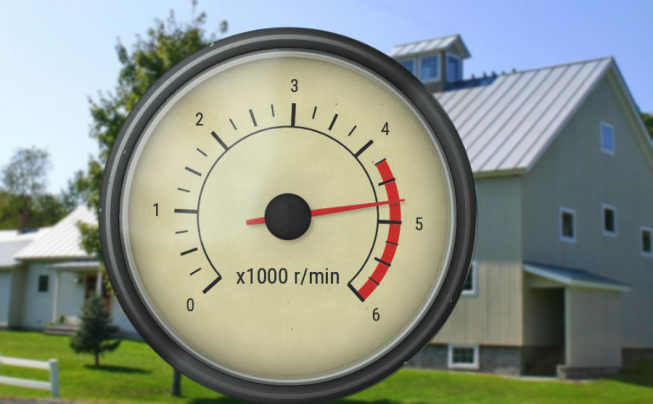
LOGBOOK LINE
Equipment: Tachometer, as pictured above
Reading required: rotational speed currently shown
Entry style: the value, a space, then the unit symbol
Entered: 4750 rpm
